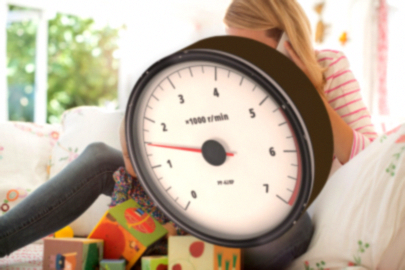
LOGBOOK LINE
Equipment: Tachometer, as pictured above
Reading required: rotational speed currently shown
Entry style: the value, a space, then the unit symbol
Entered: 1500 rpm
